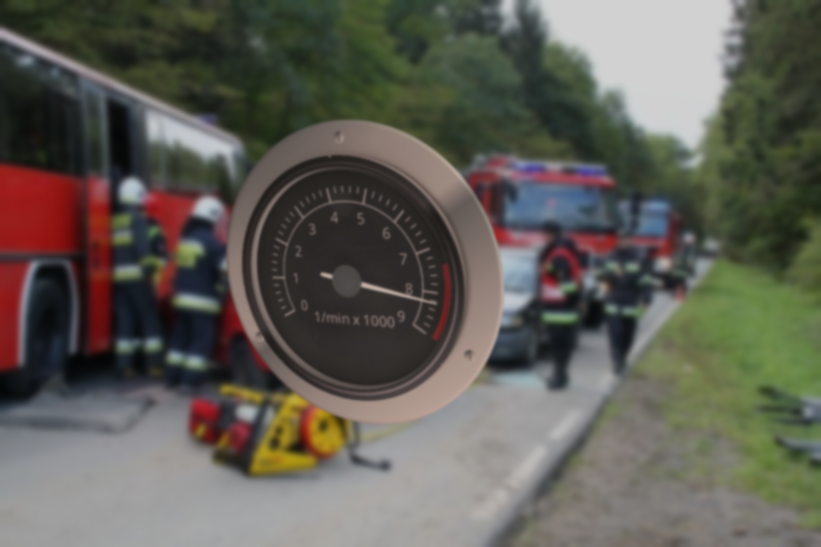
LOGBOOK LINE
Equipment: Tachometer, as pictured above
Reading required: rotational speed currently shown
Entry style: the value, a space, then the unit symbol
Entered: 8200 rpm
